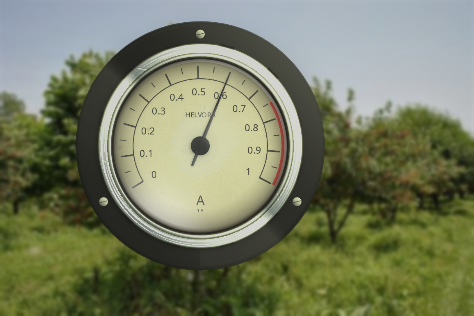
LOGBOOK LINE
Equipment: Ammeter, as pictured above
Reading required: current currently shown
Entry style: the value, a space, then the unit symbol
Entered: 0.6 A
